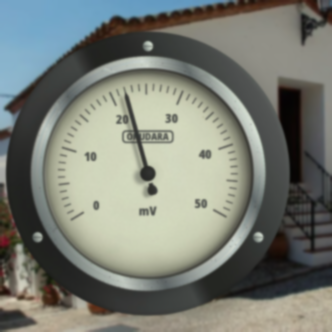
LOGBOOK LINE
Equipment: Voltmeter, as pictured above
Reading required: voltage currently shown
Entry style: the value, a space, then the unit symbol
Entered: 22 mV
